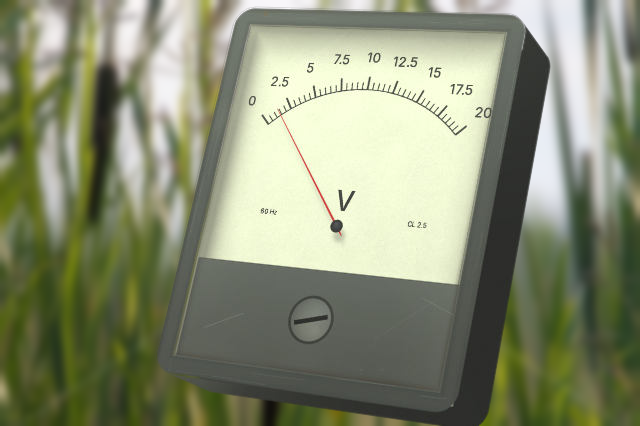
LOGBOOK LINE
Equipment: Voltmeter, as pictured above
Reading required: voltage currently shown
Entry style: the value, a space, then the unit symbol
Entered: 1.5 V
